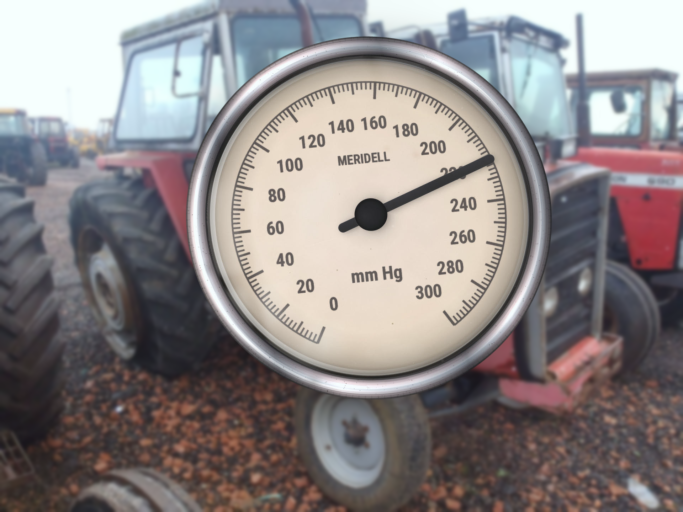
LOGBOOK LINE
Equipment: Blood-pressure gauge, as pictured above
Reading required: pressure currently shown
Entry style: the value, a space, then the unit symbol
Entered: 222 mmHg
